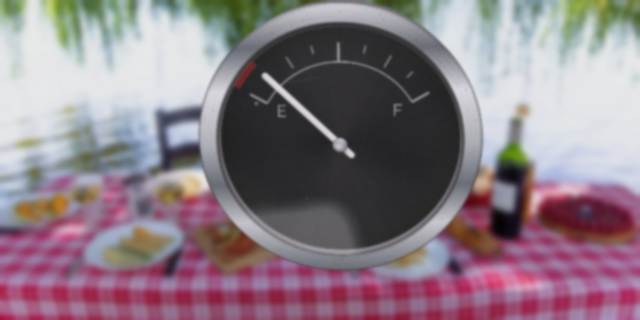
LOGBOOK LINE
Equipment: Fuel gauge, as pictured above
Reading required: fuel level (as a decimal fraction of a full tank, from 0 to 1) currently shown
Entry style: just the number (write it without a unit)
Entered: 0.125
